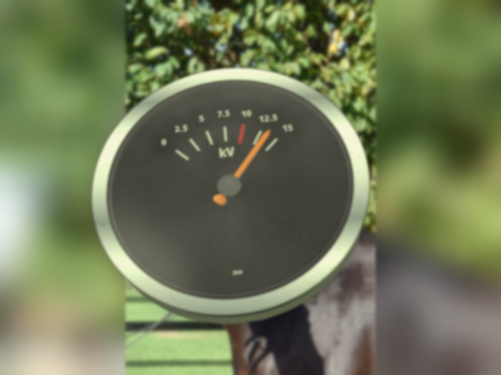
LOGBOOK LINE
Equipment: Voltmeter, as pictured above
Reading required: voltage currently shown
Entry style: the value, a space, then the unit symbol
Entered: 13.75 kV
